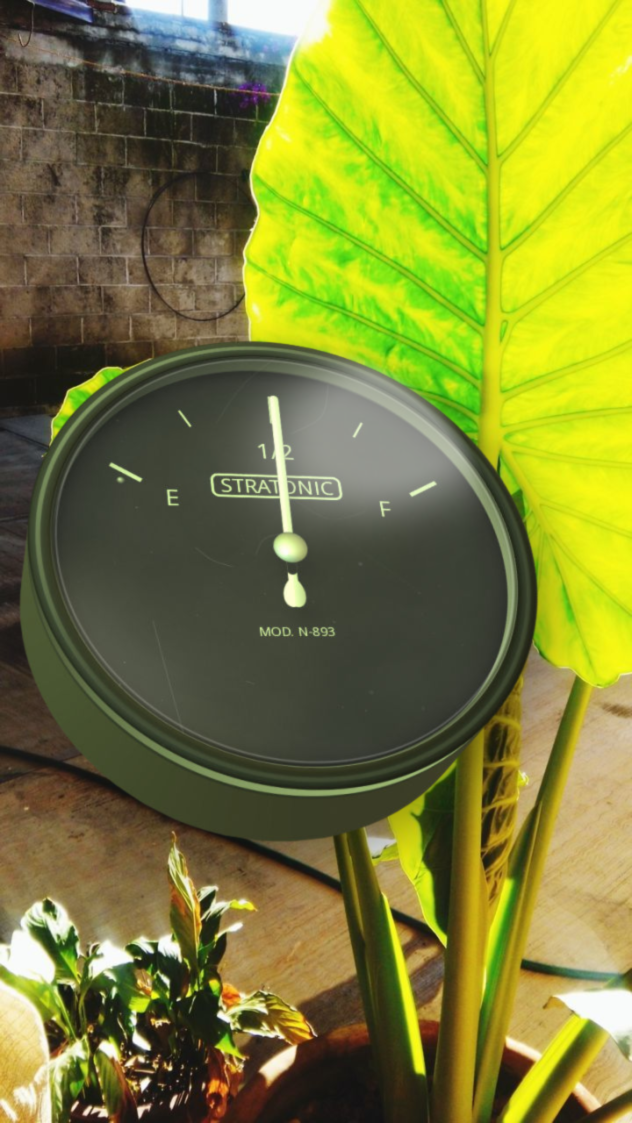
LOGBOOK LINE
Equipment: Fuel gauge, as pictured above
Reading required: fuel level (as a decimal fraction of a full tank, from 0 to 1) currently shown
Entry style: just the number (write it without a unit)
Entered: 0.5
